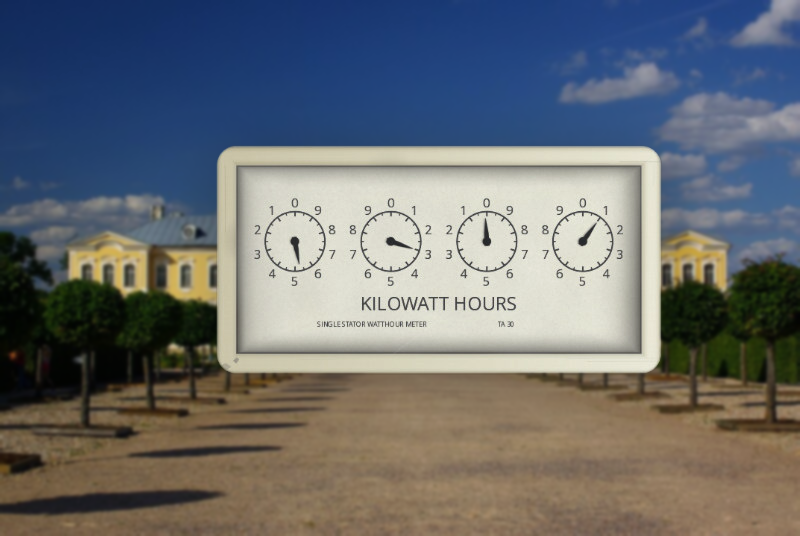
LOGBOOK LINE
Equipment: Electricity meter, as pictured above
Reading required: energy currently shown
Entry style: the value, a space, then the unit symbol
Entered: 5301 kWh
